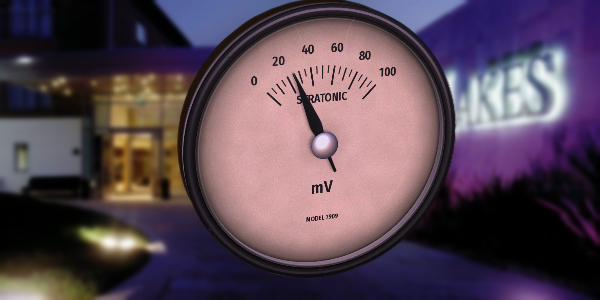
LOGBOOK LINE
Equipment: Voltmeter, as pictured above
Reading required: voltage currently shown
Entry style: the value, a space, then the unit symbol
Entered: 25 mV
